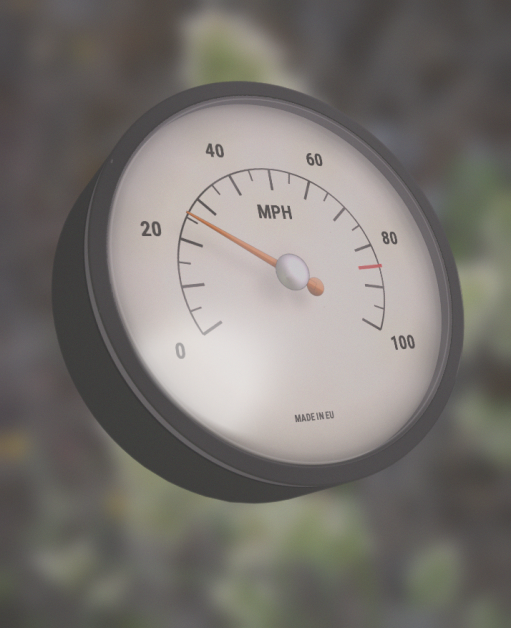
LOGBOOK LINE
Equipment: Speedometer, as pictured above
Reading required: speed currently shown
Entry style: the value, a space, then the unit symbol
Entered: 25 mph
